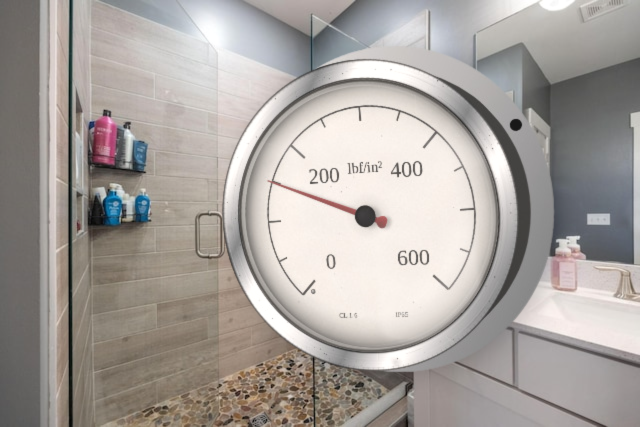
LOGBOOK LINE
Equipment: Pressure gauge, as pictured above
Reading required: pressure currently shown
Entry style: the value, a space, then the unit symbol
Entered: 150 psi
